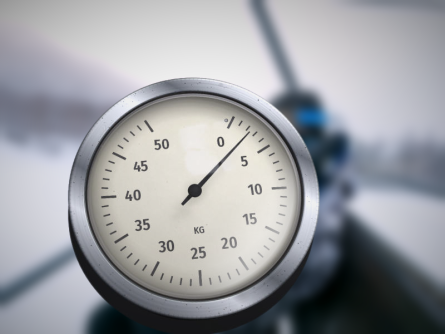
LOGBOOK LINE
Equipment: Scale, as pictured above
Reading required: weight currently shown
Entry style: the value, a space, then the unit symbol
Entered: 2.5 kg
